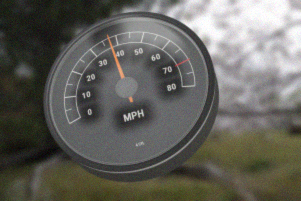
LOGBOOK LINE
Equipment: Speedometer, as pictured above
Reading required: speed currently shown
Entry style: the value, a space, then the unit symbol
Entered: 37.5 mph
